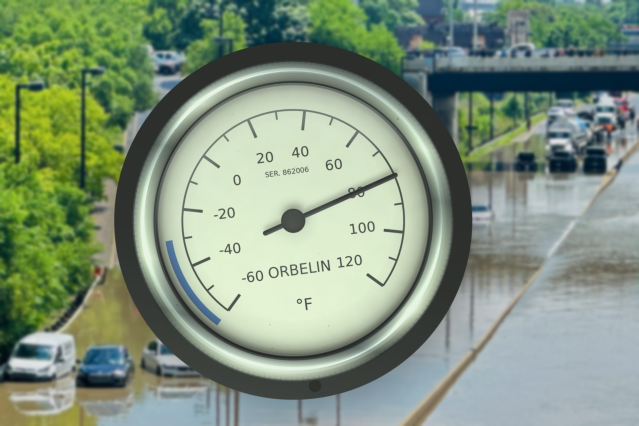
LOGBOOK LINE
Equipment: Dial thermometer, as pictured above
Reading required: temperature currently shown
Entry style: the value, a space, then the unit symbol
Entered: 80 °F
